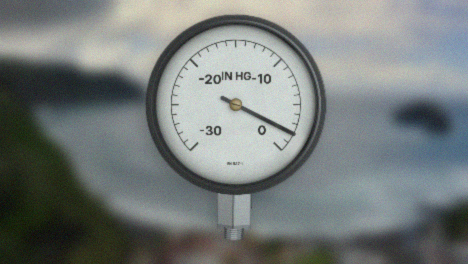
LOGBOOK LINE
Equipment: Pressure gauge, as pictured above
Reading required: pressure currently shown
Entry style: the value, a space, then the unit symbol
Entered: -2 inHg
